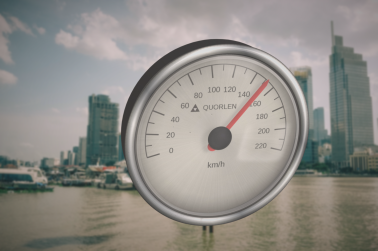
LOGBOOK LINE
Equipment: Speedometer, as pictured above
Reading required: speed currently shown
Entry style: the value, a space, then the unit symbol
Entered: 150 km/h
